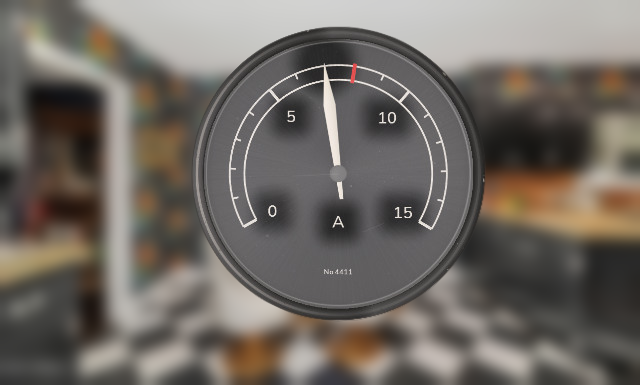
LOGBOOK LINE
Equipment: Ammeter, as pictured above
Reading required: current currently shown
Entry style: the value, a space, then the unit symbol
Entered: 7 A
